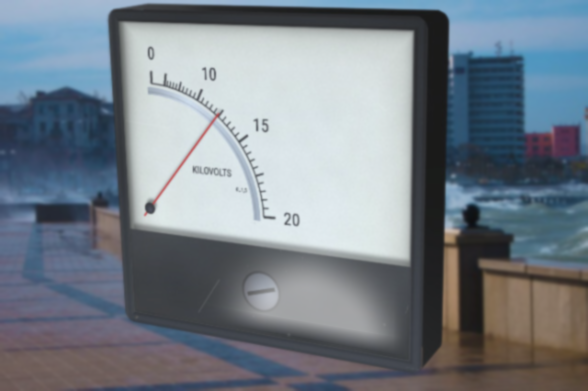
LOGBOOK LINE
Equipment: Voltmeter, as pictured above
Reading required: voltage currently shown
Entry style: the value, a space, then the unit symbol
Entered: 12.5 kV
